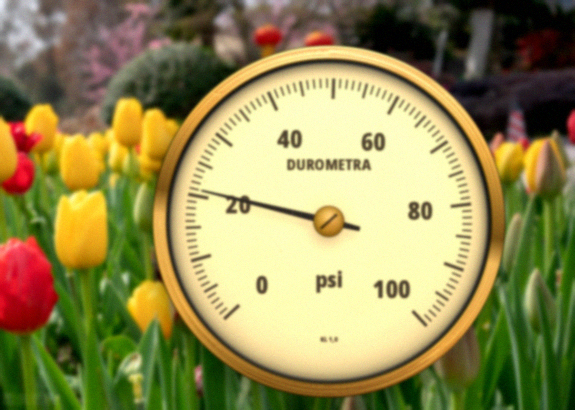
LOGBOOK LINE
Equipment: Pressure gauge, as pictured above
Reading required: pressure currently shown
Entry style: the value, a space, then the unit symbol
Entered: 21 psi
